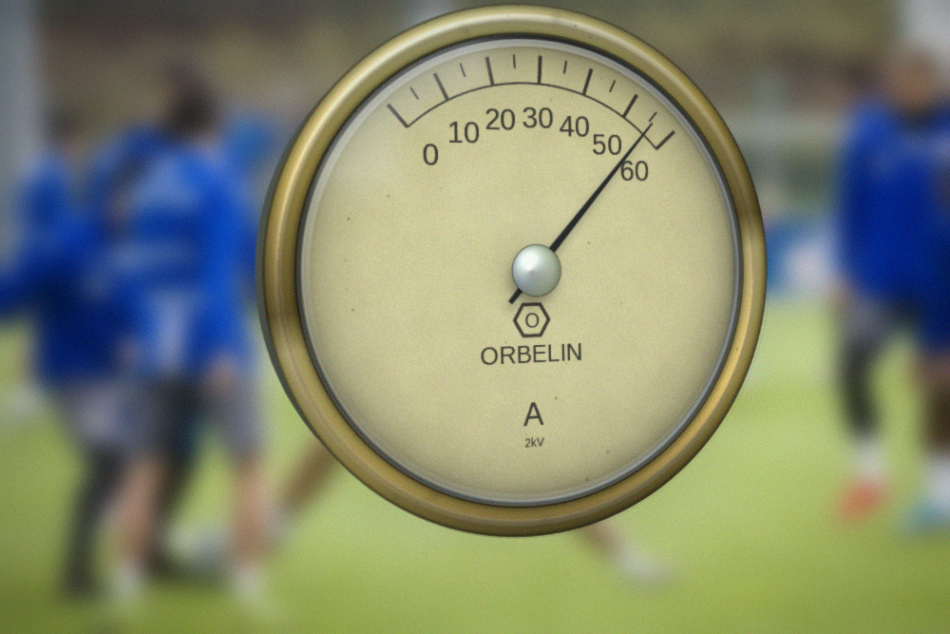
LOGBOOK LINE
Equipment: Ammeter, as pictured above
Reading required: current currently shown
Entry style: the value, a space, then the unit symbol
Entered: 55 A
